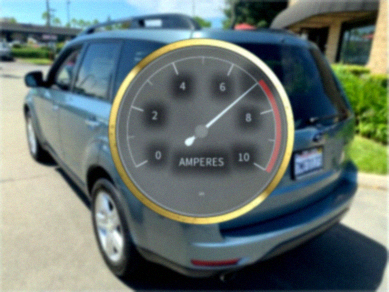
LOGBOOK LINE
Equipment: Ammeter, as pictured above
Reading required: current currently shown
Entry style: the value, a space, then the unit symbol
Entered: 7 A
